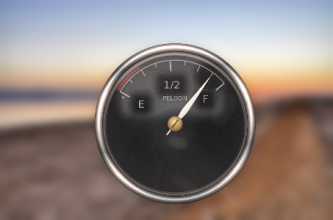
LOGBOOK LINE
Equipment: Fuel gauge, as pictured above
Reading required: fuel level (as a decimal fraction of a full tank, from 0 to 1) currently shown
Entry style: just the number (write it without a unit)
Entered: 0.875
